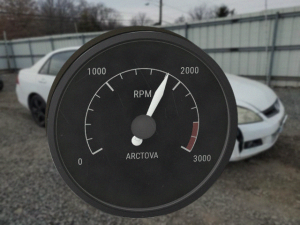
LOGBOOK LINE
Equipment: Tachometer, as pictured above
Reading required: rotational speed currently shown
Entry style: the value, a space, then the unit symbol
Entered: 1800 rpm
